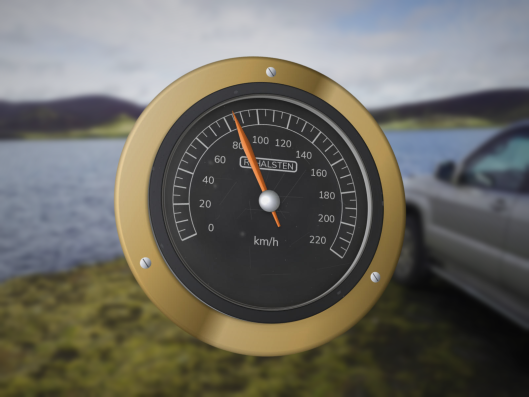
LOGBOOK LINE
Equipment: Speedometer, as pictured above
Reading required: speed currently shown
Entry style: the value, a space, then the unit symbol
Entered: 85 km/h
